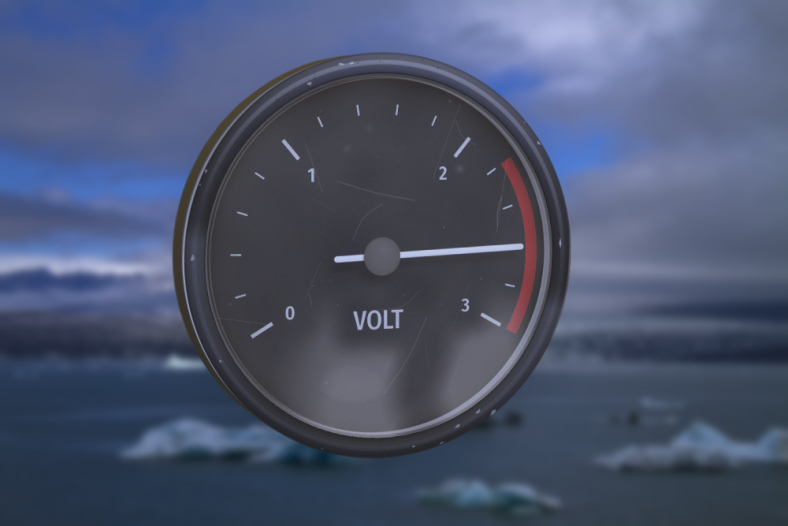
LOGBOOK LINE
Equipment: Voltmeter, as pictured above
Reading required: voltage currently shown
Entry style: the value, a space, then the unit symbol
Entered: 2.6 V
